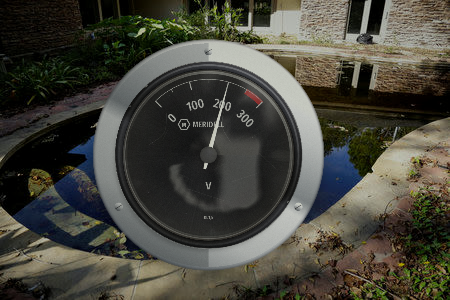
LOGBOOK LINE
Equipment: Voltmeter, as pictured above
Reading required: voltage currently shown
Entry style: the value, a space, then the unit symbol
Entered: 200 V
